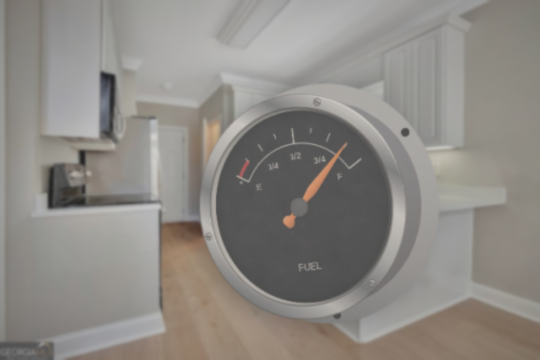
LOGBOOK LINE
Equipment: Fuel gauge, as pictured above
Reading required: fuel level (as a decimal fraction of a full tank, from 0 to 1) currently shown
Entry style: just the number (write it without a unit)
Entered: 0.875
